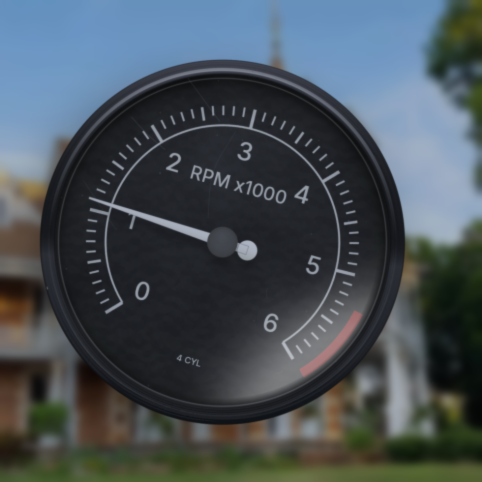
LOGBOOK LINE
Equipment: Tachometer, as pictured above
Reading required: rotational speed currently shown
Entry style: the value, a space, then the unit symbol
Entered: 1100 rpm
